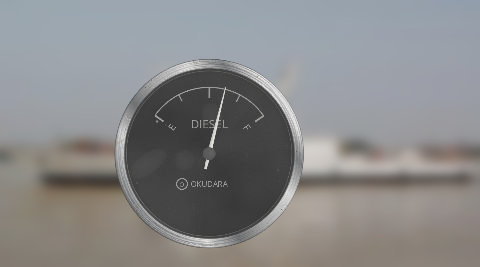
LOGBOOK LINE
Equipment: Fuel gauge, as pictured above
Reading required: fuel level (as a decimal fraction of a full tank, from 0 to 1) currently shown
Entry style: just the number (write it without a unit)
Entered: 0.625
